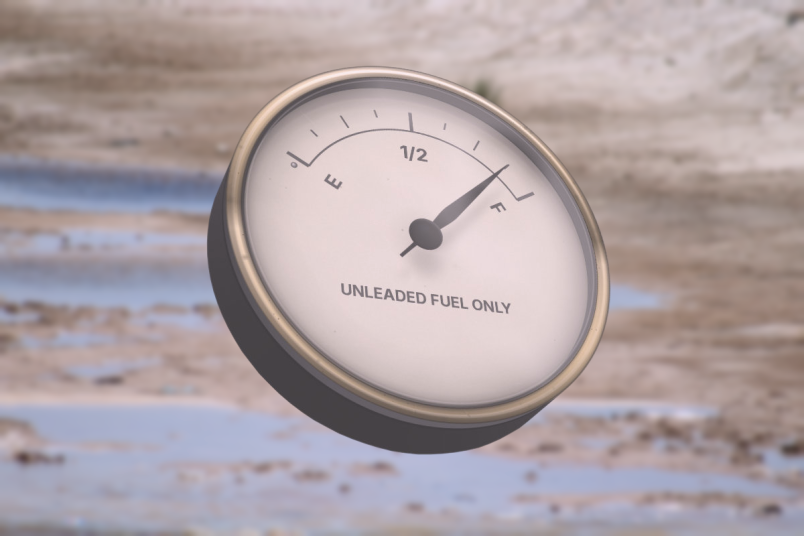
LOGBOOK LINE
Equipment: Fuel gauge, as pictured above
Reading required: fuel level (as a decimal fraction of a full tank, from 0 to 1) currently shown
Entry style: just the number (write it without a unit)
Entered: 0.875
